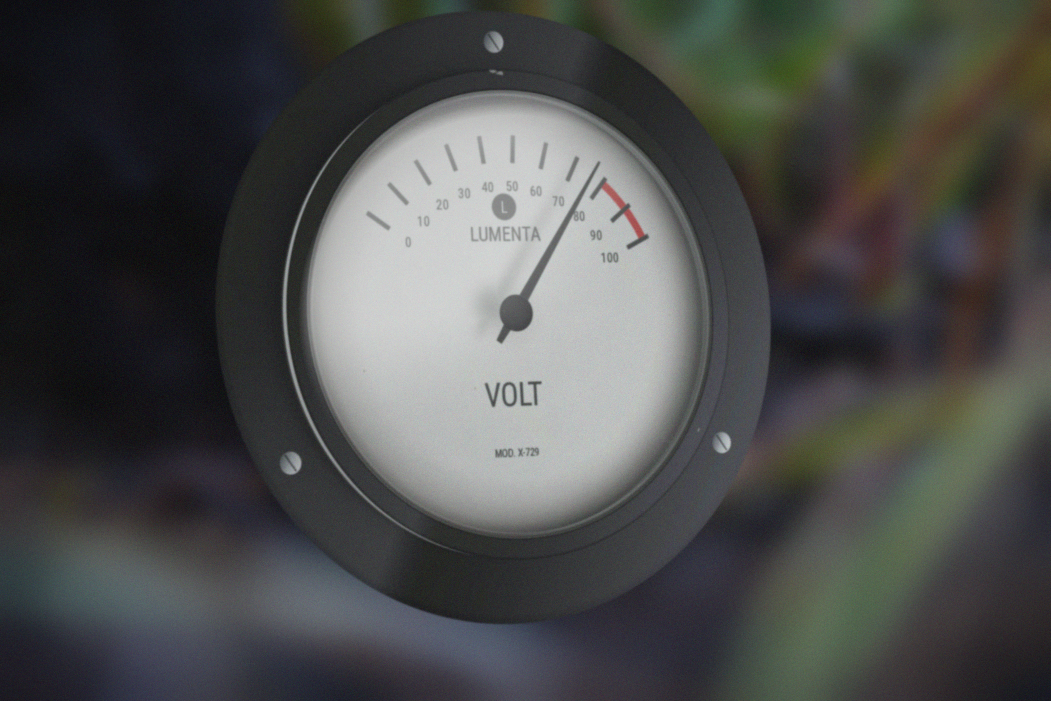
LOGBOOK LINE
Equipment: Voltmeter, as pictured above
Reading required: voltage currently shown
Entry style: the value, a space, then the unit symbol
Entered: 75 V
